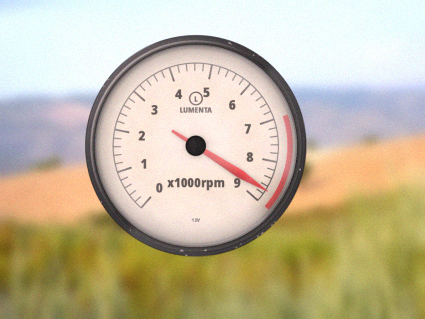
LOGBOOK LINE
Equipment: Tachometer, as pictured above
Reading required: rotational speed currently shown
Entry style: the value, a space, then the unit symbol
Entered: 8700 rpm
